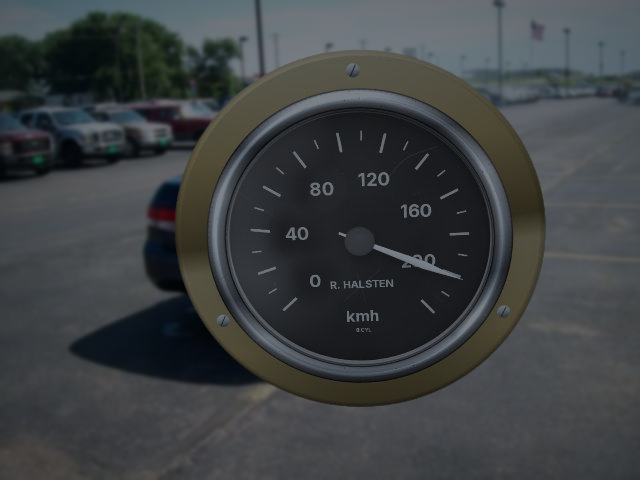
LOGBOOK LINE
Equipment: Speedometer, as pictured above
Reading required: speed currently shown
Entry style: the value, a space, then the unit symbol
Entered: 200 km/h
